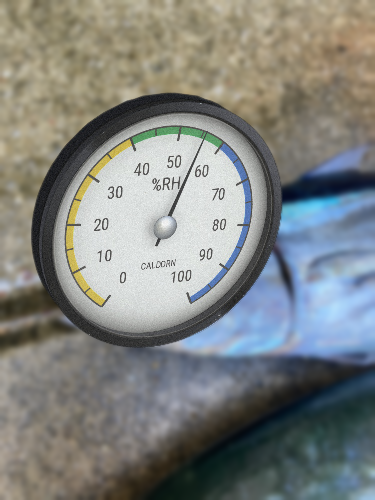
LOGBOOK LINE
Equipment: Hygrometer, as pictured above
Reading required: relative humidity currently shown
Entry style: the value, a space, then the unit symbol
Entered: 55 %
